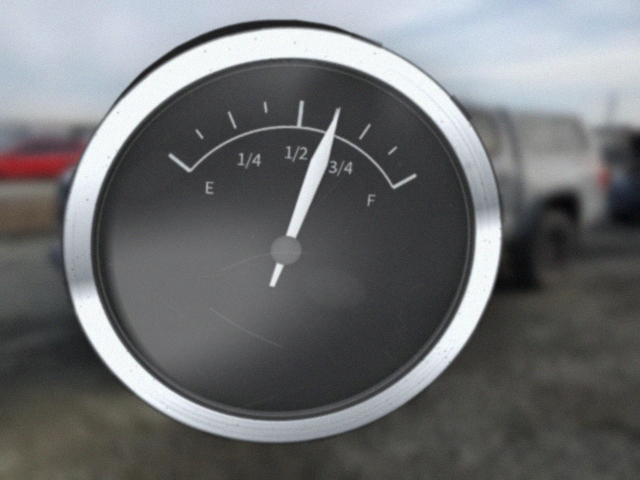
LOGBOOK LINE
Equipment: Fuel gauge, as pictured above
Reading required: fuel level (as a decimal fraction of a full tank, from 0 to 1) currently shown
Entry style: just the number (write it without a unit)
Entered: 0.625
